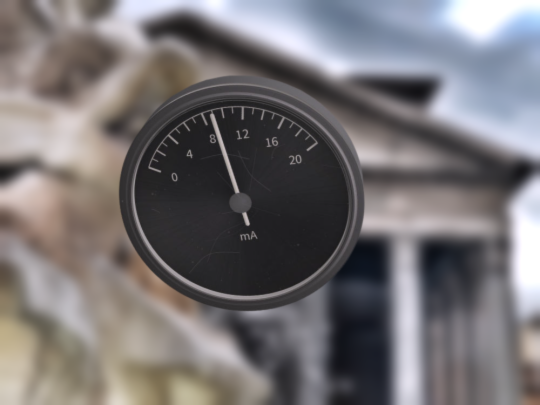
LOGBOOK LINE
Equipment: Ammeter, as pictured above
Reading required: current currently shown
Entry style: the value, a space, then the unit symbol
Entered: 9 mA
